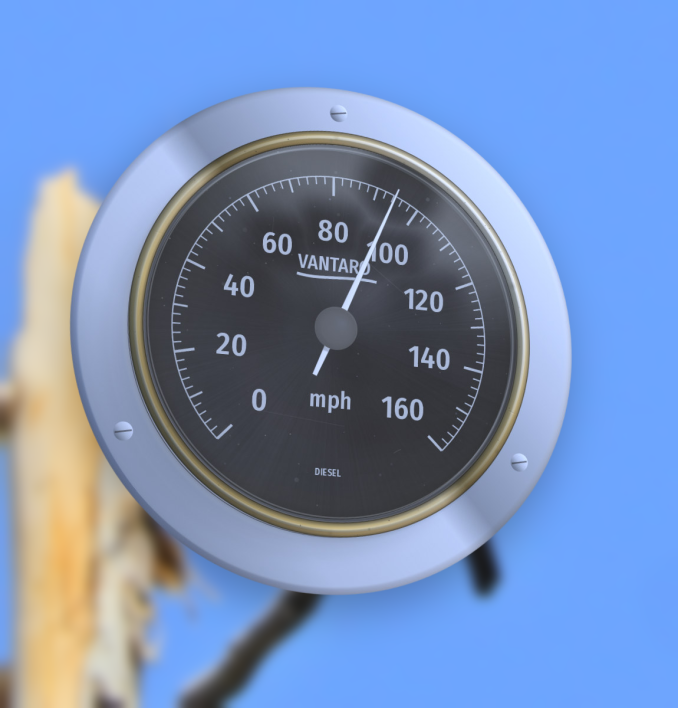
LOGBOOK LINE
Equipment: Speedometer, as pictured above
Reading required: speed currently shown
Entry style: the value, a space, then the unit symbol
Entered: 94 mph
